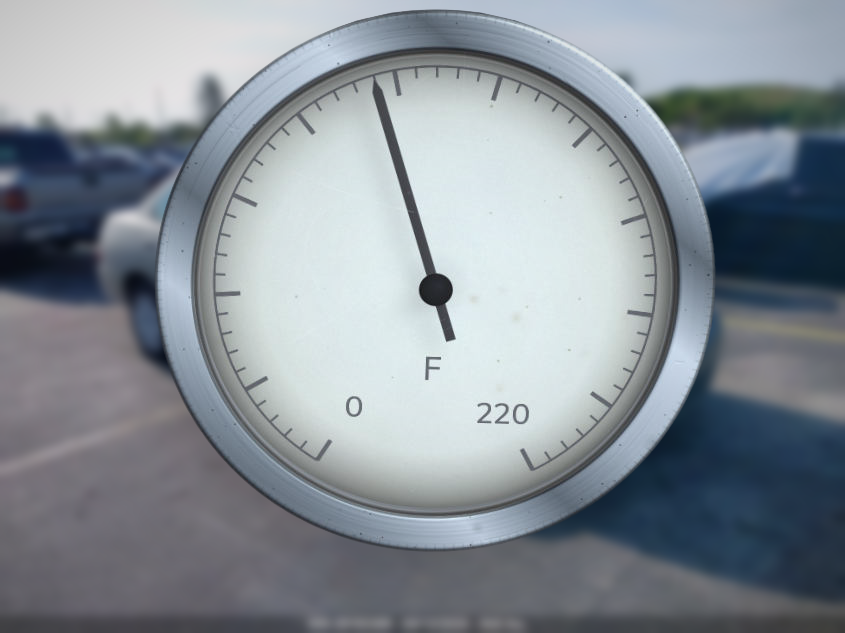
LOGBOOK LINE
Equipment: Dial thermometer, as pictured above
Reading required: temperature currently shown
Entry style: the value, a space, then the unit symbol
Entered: 96 °F
